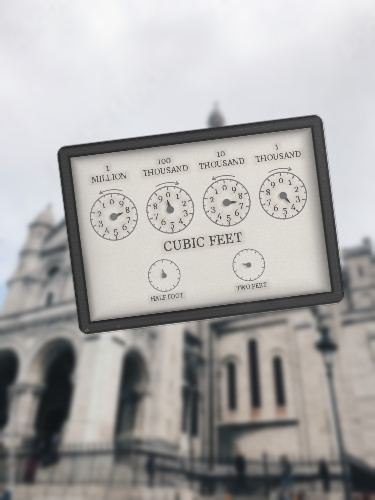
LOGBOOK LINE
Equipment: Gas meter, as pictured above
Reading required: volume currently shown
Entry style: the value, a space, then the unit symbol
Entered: 797400 ft³
